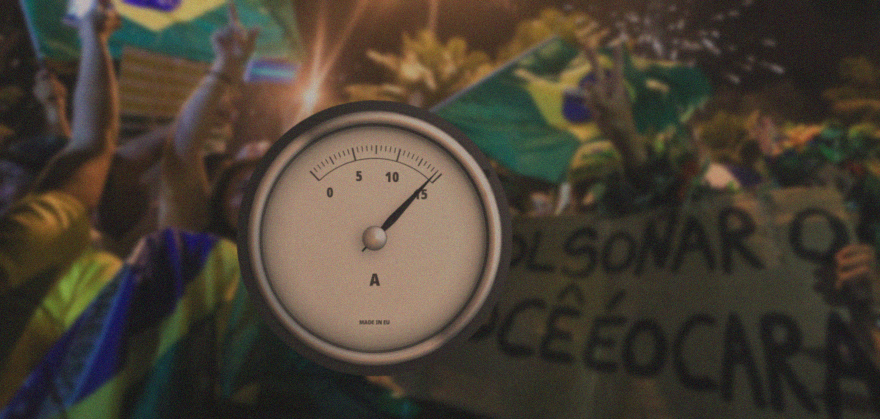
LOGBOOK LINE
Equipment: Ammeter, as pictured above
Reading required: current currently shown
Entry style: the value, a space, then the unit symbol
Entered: 14.5 A
